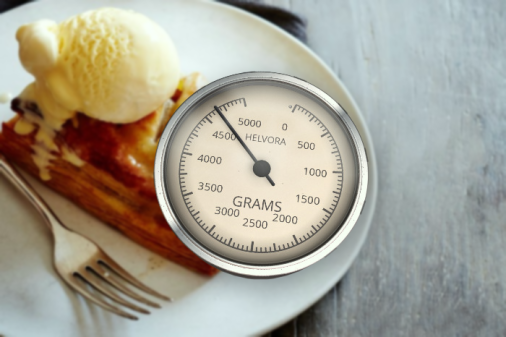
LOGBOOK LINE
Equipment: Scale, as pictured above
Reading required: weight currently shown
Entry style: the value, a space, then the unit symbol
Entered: 4650 g
